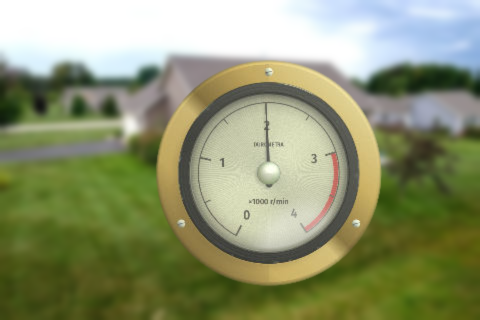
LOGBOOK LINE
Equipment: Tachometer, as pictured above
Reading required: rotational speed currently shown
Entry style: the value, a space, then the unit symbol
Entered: 2000 rpm
